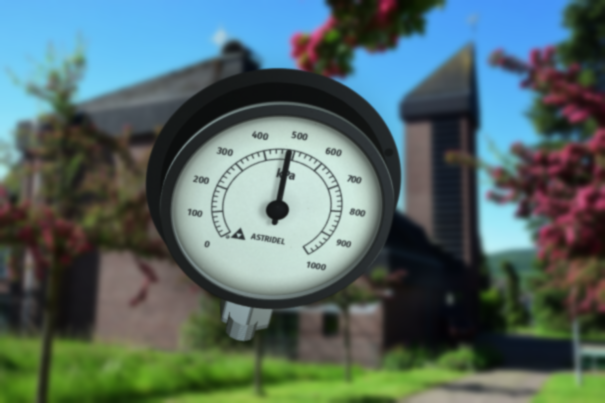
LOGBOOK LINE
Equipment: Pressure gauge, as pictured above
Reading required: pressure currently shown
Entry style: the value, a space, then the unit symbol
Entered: 480 kPa
